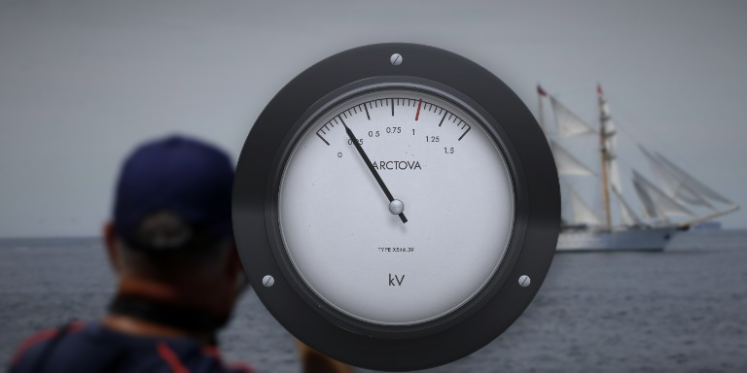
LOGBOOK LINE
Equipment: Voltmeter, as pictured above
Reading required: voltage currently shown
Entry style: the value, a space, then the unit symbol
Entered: 0.25 kV
